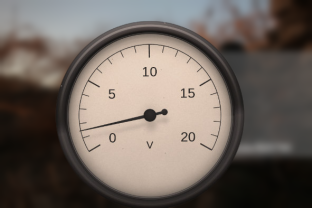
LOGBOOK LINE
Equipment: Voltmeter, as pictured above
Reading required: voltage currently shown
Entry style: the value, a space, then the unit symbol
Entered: 1.5 V
